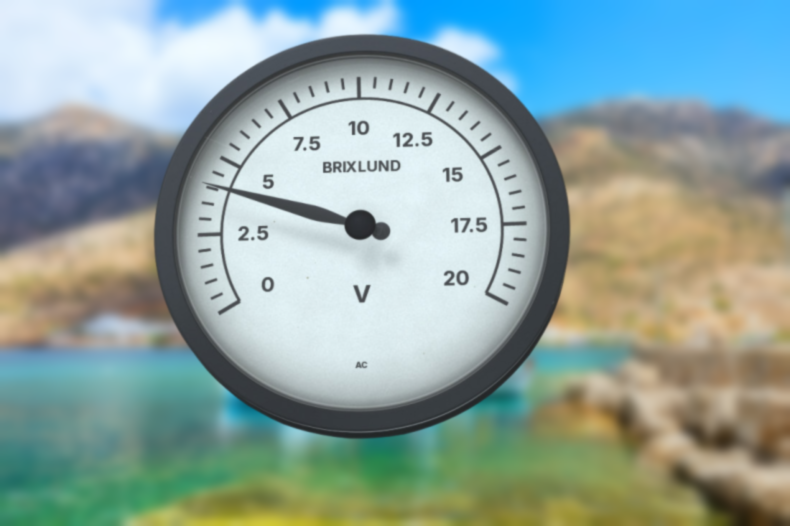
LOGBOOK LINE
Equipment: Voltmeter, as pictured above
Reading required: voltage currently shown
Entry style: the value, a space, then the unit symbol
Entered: 4 V
